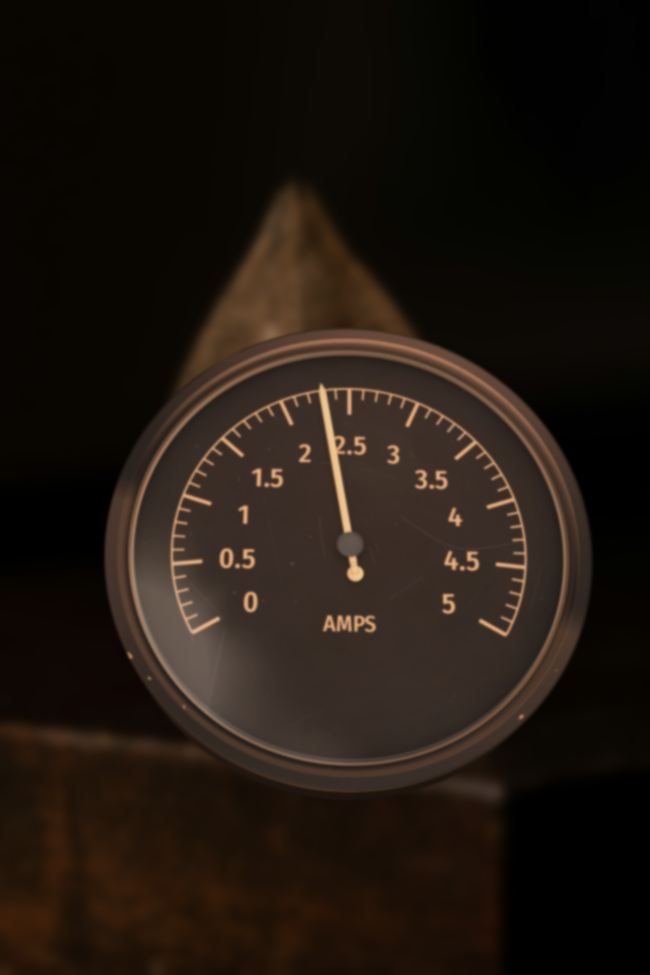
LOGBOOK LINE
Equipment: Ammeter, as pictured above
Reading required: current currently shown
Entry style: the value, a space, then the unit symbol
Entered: 2.3 A
